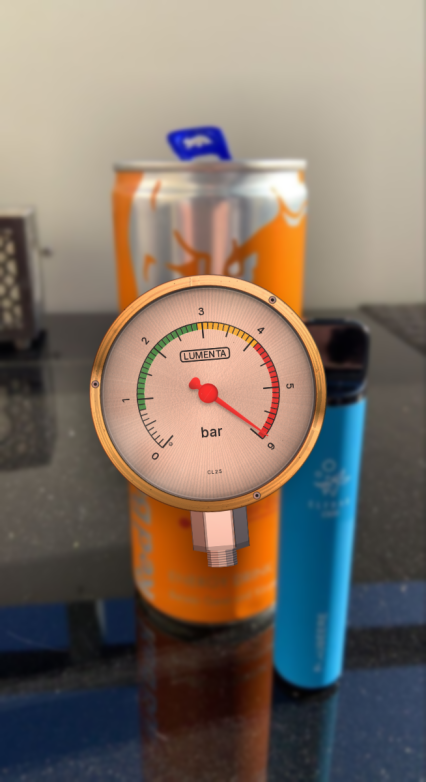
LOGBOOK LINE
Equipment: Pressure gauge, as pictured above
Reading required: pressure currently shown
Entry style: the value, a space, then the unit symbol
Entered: 5.9 bar
